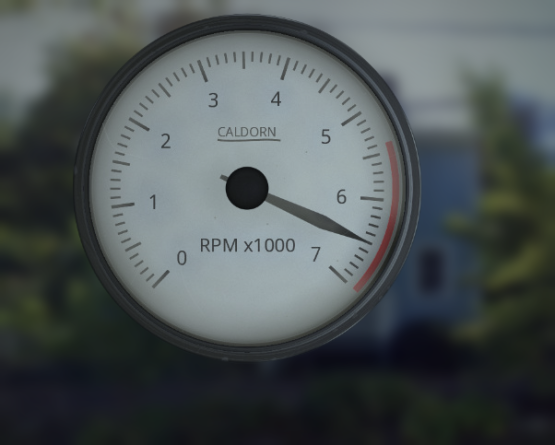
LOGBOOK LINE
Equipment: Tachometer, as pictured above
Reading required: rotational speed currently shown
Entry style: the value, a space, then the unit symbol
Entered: 6500 rpm
